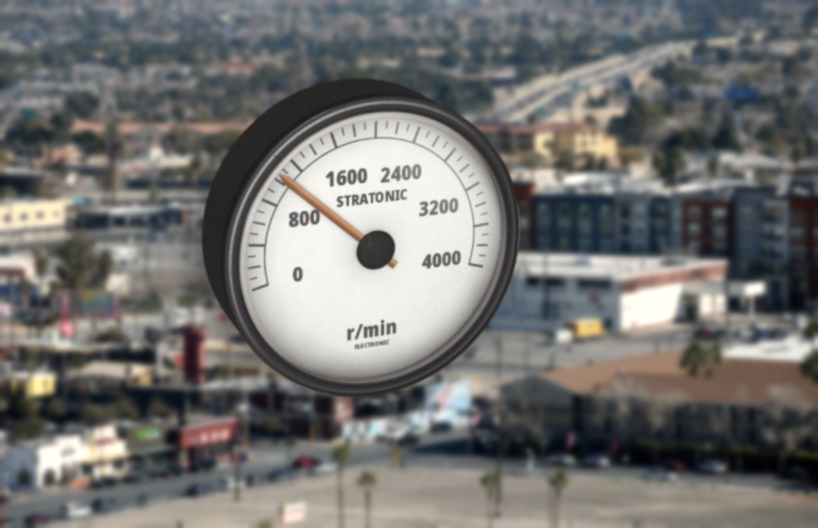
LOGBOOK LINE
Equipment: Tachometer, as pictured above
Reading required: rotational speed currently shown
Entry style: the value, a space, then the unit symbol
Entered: 1050 rpm
